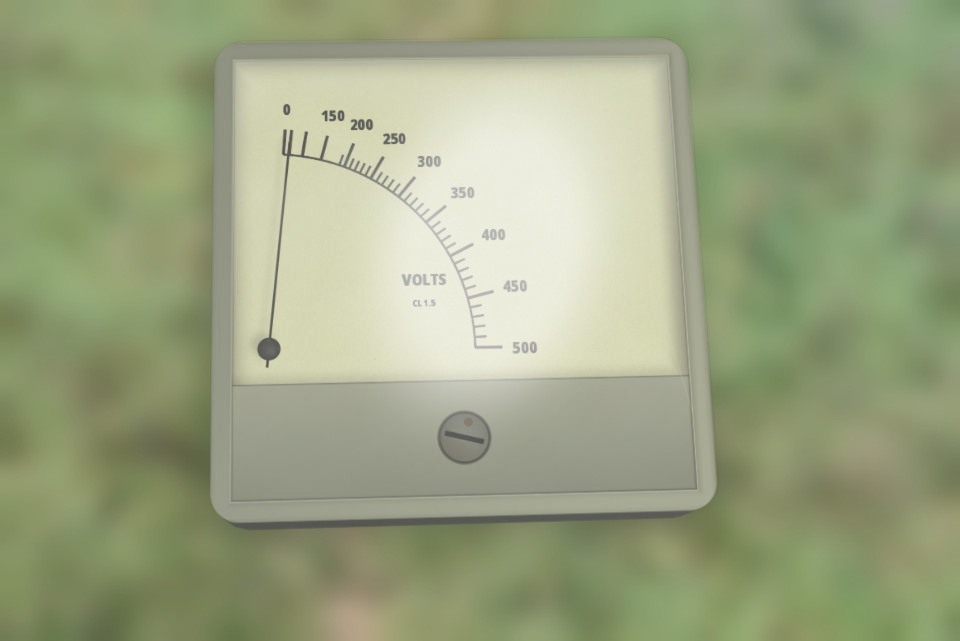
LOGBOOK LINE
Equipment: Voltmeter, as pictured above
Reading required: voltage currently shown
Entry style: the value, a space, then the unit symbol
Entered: 50 V
